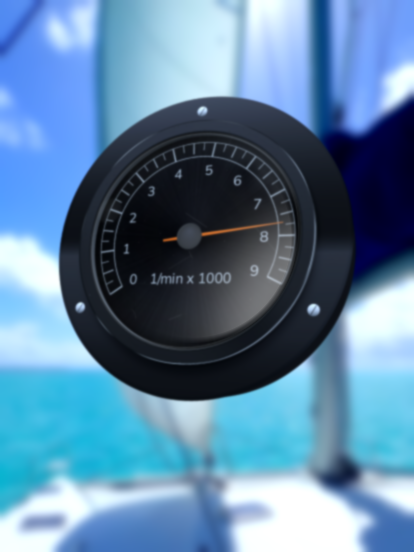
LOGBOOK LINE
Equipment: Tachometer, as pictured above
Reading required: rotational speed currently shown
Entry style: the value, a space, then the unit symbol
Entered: 7750 rpm
